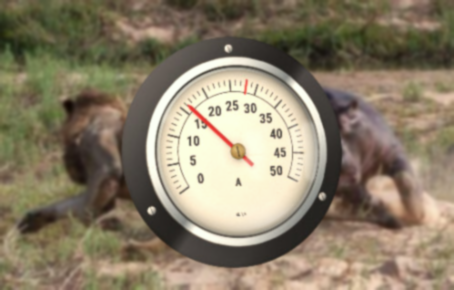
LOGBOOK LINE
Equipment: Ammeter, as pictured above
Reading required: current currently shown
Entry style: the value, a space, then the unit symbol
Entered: 16 A
